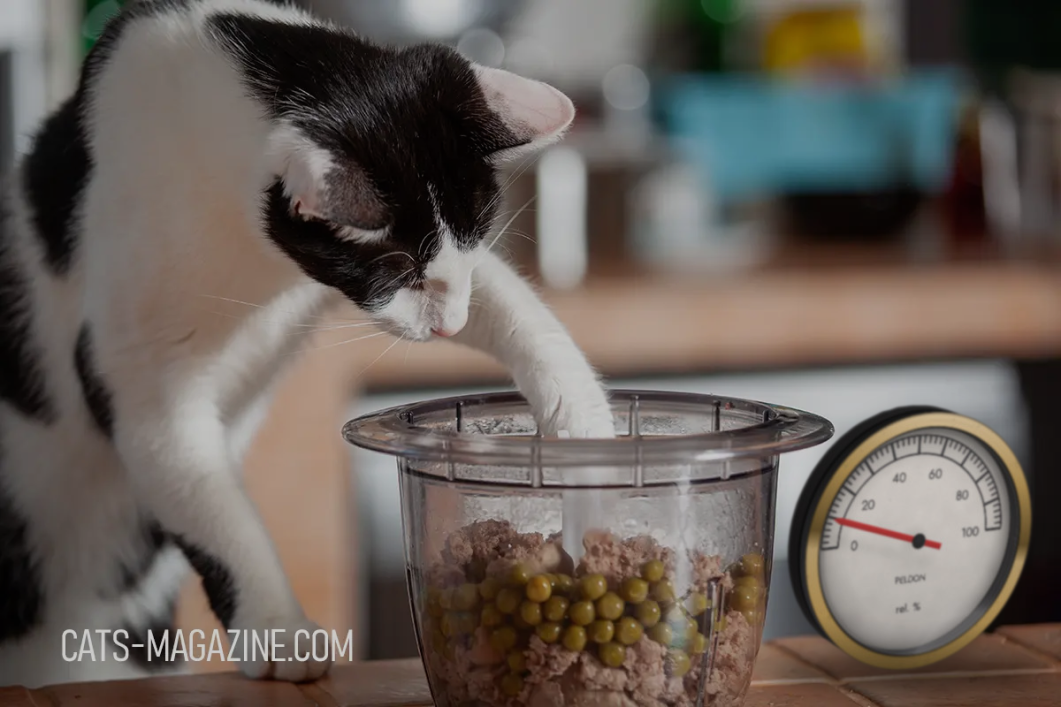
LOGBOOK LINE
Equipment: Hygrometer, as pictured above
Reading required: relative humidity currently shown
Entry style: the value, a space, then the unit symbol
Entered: 10 %
